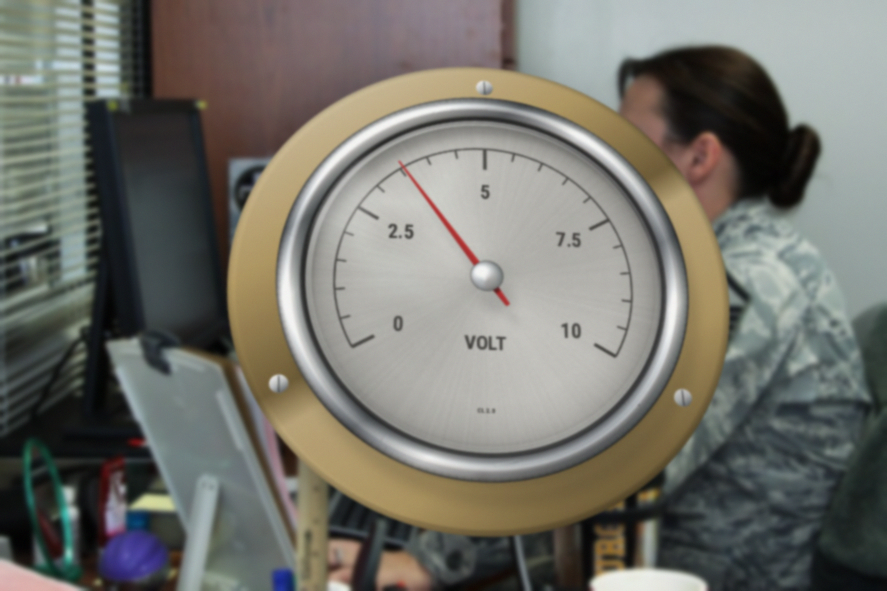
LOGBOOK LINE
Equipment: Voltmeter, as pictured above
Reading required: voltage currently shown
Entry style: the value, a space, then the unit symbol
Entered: 3.5 V
